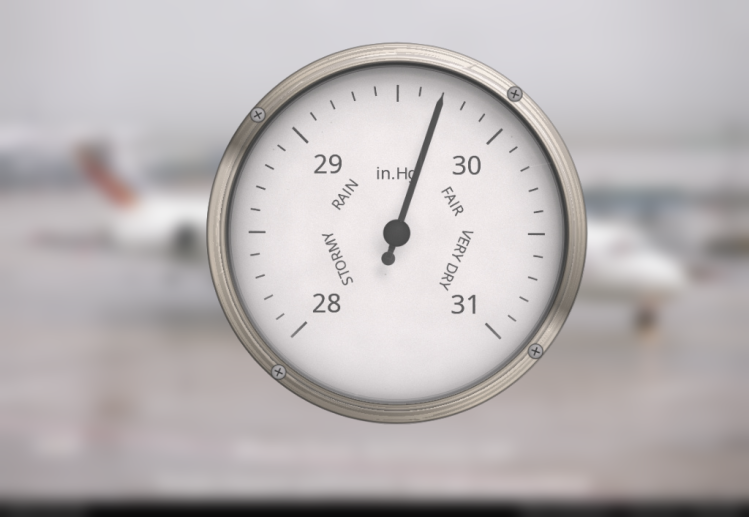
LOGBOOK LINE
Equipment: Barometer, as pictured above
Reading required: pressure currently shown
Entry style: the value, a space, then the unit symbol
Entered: 29.7 inHg
